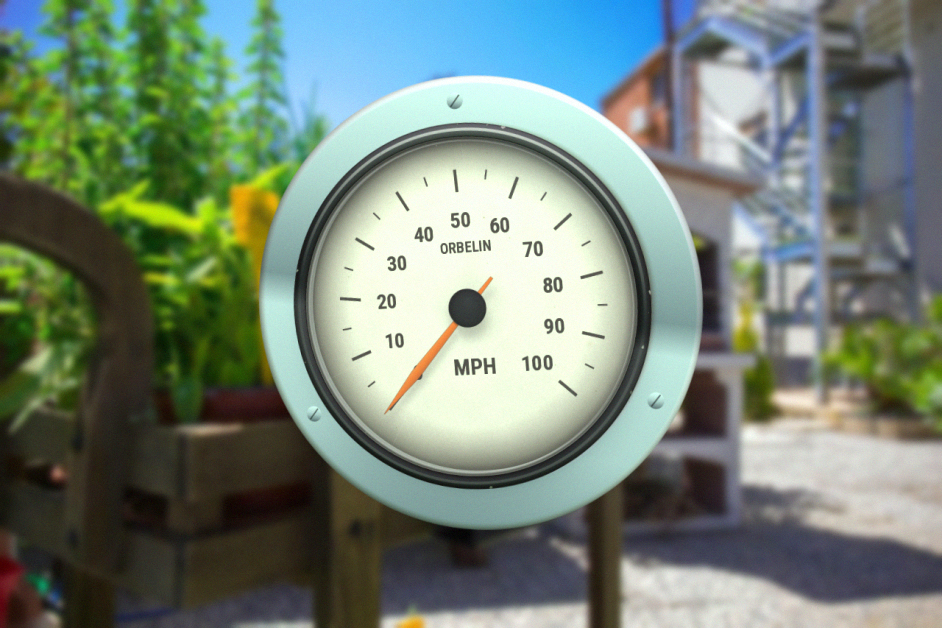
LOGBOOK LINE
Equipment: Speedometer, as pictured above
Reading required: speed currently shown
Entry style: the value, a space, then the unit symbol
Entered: 0 mph
